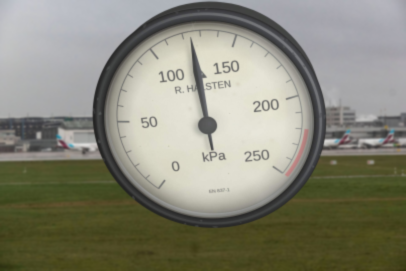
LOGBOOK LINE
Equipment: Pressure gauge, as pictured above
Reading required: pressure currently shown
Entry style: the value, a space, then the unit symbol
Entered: 125 kPa
